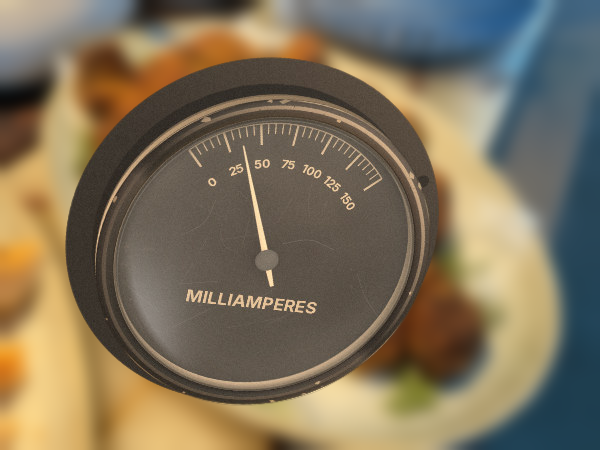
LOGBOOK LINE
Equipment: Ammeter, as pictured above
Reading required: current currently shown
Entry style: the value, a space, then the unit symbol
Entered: 35 mA
